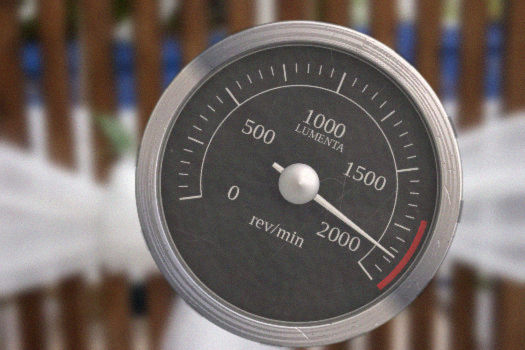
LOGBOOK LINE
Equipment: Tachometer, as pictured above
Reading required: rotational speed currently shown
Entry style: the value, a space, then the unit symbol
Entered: 1875 rpm
